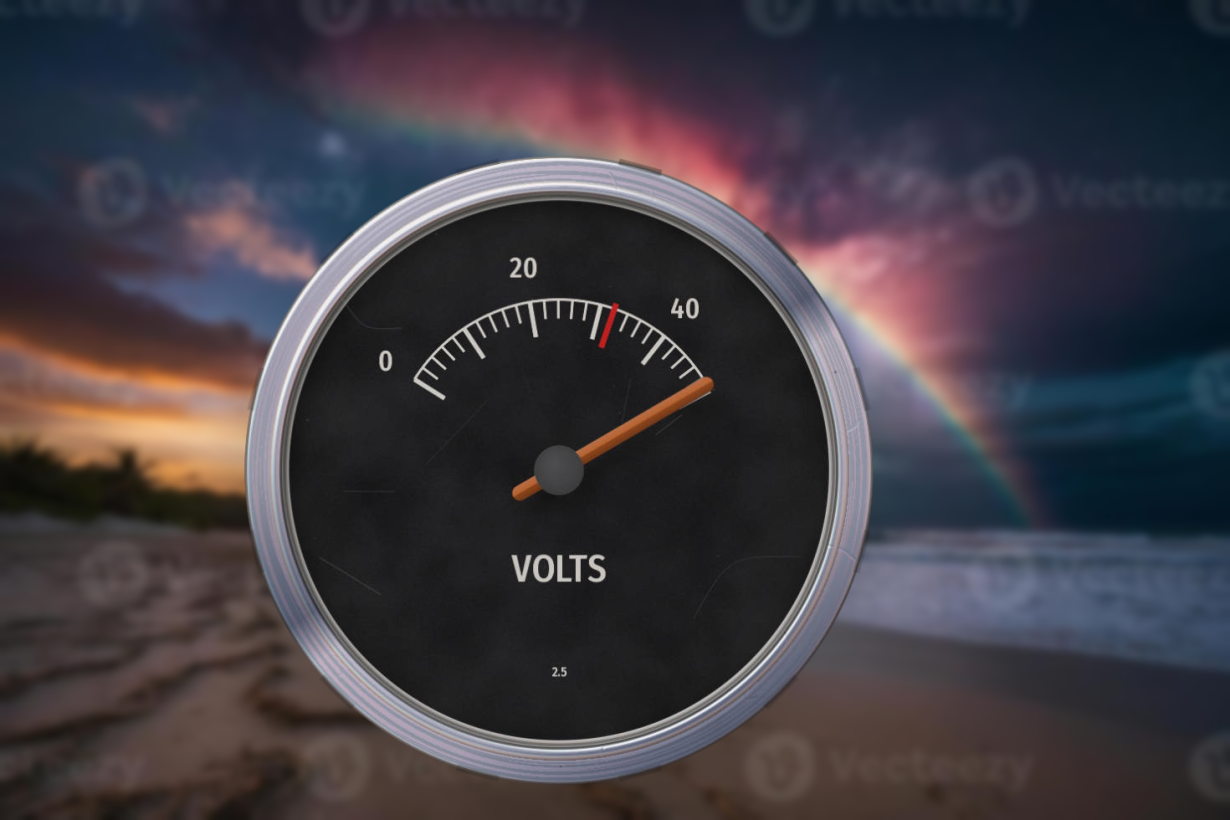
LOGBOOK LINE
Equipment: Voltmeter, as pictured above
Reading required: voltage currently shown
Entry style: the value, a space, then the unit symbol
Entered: 49 V
